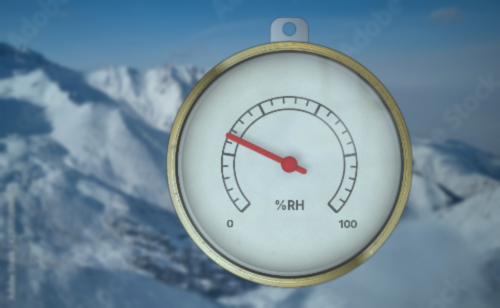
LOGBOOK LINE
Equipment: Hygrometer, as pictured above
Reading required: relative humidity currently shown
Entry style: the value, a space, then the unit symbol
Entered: 26 %
